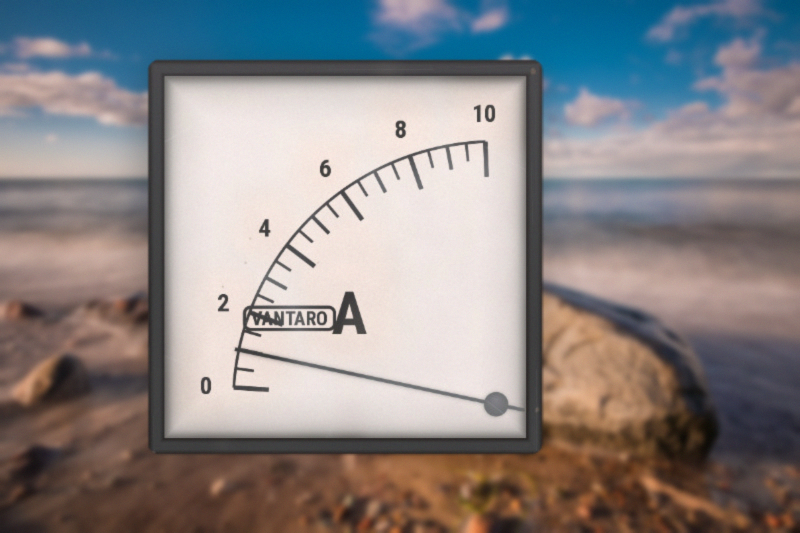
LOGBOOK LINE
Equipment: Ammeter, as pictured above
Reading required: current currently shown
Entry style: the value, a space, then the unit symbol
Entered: 1 A
